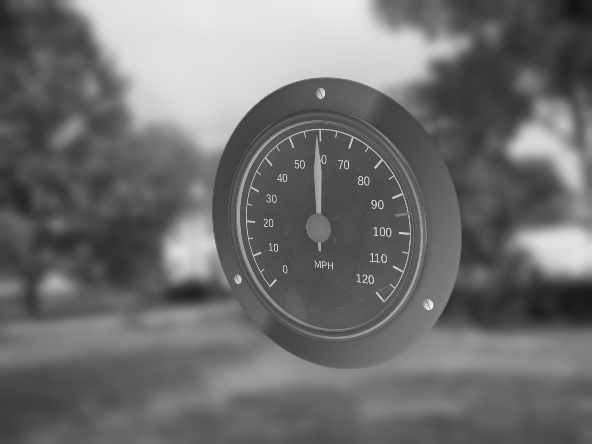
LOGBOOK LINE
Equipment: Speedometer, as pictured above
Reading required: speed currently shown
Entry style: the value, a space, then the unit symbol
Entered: 60 mph
